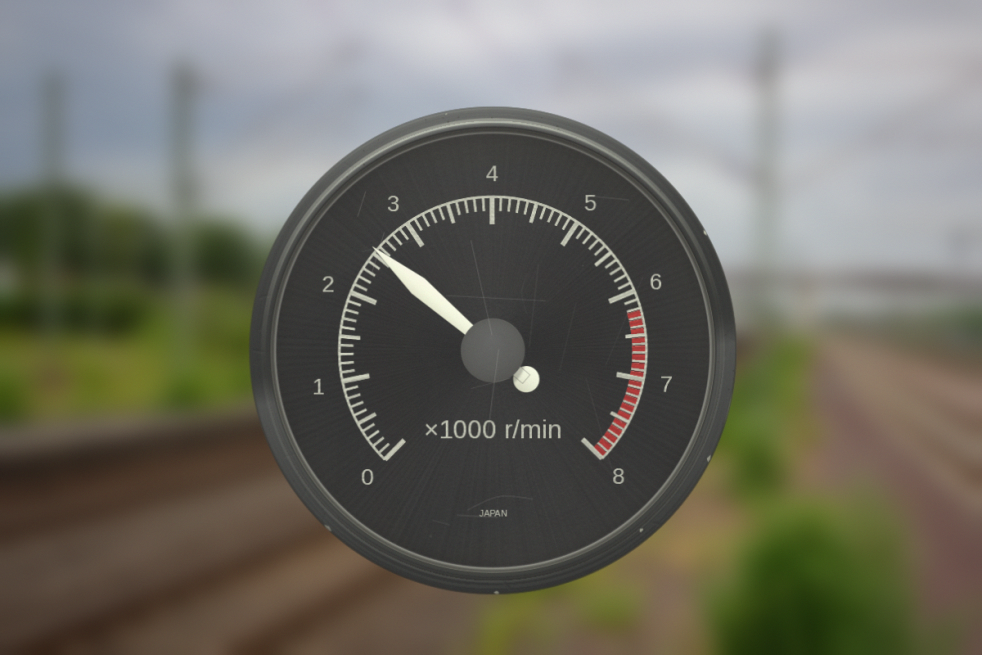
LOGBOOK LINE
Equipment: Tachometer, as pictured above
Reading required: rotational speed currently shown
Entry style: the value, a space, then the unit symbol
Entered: 2550 rpm
